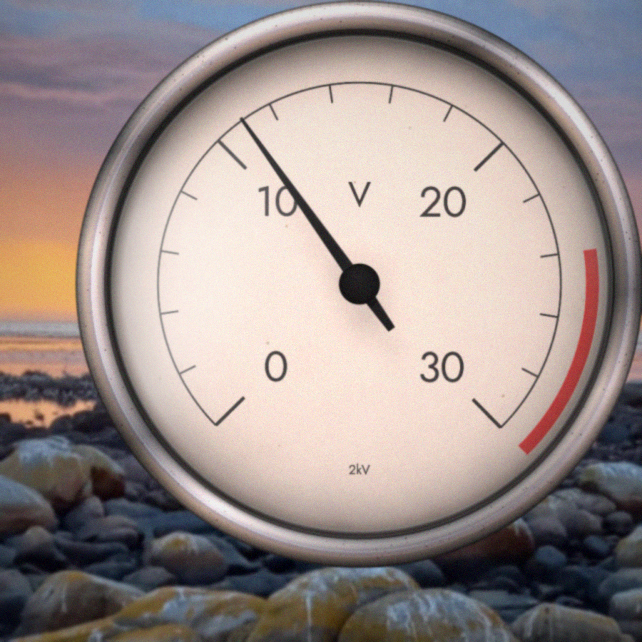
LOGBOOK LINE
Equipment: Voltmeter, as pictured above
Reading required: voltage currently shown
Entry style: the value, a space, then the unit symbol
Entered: 11 V
